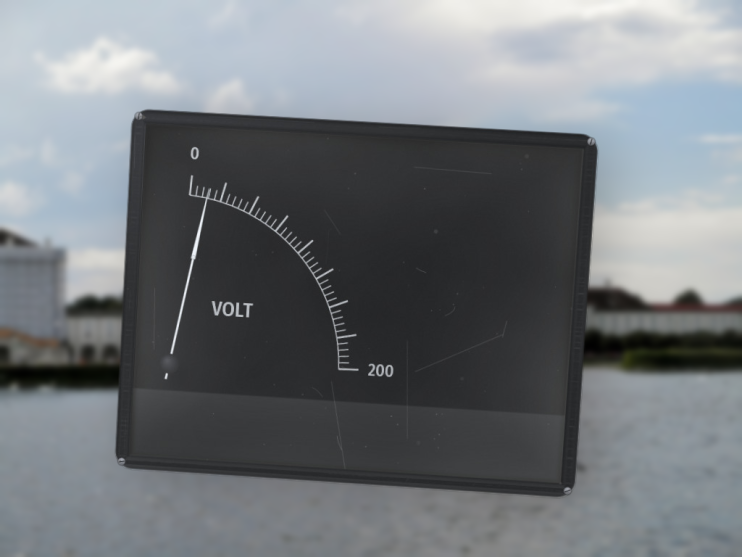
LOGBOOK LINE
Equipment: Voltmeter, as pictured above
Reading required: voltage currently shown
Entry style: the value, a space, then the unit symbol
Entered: 15 V
